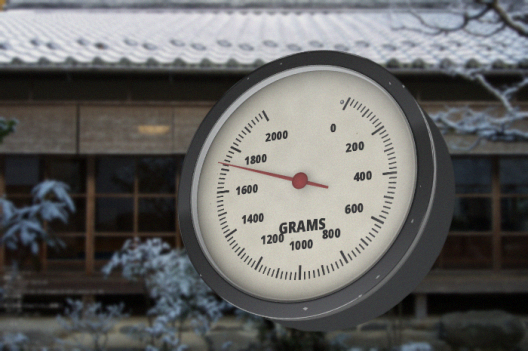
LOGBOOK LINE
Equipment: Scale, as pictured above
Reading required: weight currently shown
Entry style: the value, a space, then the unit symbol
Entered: 1720 g
